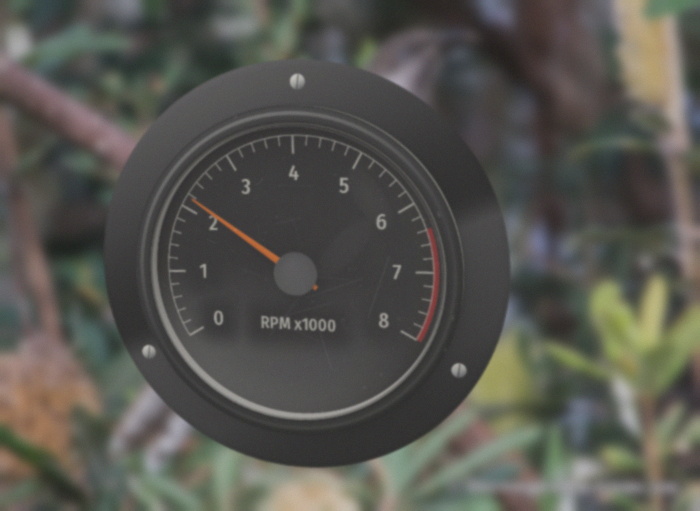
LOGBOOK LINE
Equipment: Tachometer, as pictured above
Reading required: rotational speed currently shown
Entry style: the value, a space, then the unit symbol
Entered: 2200 rpm
